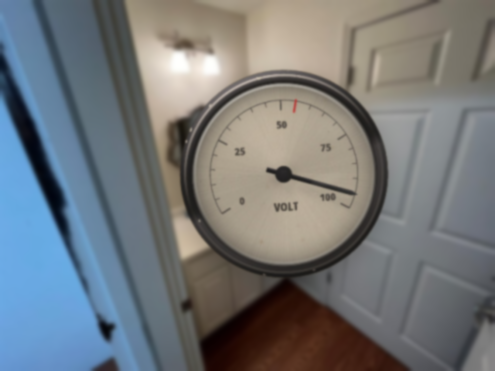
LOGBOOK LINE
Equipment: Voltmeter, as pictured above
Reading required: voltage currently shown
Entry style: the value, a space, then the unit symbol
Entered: 95 V
